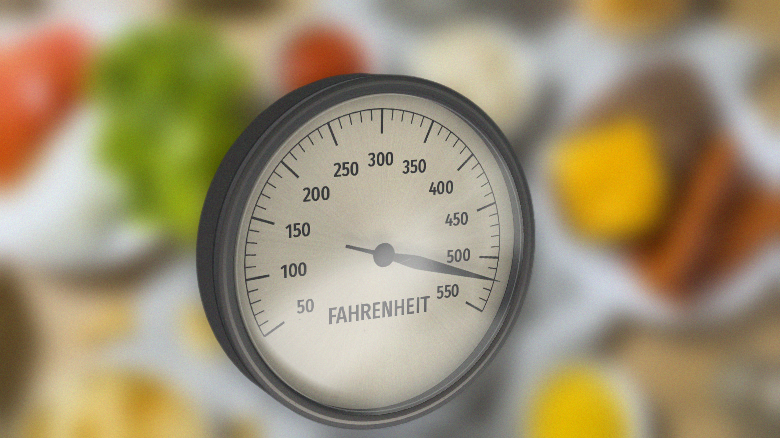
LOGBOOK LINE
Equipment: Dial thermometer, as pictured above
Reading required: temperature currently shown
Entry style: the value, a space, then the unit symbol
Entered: 520 °F
